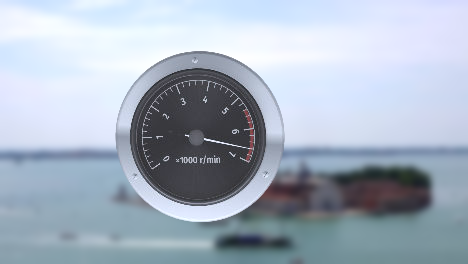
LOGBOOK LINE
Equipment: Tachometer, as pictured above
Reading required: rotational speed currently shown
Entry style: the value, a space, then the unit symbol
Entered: 6600 rpm
